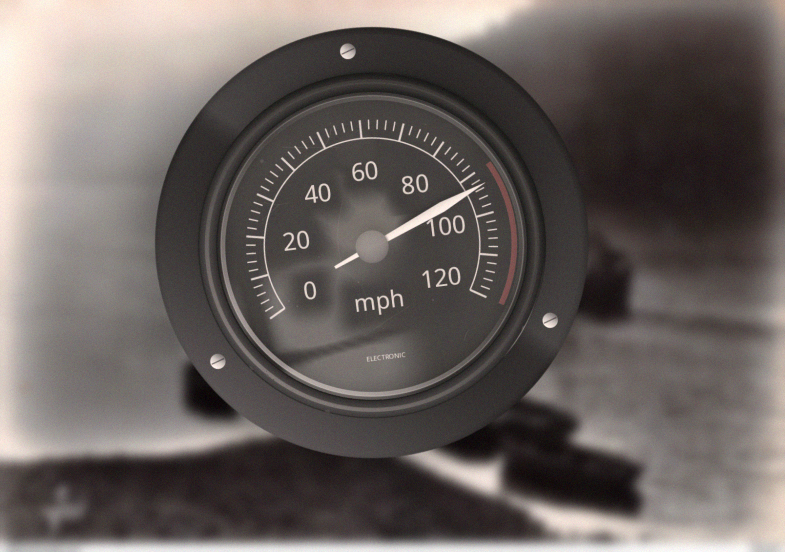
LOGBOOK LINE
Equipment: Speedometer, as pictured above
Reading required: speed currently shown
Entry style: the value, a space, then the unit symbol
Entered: 93 mph
